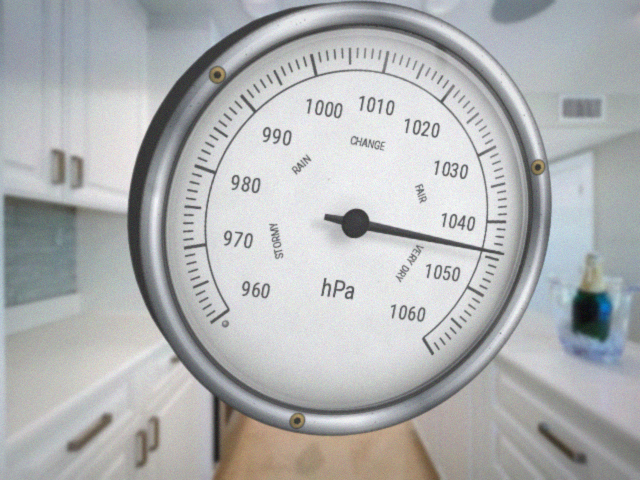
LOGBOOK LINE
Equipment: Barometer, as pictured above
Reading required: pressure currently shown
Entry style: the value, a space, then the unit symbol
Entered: 1044 hPa
